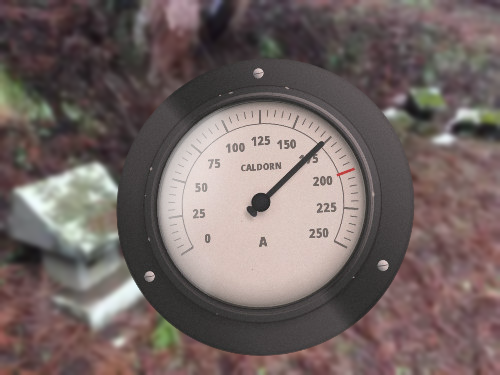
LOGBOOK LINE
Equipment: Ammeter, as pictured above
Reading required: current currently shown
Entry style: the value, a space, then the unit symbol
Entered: 175 A
